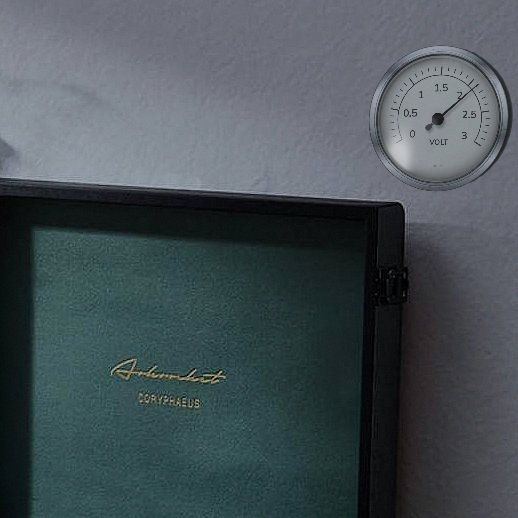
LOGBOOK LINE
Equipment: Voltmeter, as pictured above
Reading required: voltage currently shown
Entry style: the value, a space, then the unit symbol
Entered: 2.1 V
